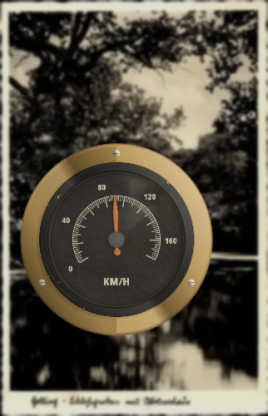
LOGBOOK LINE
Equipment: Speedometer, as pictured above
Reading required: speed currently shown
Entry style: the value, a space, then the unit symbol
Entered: 90 km/h
